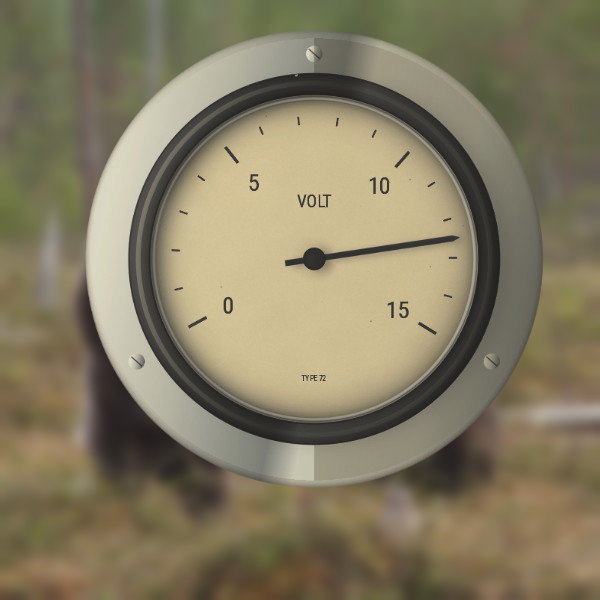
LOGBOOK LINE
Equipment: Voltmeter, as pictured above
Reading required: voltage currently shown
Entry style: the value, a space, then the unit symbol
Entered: 12.5 V
